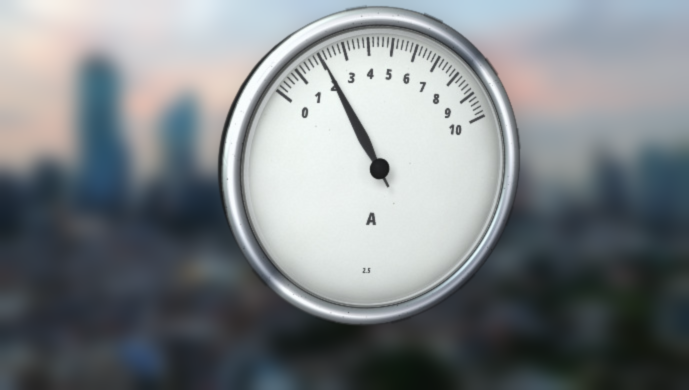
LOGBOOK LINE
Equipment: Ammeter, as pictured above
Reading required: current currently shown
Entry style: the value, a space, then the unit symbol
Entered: 2 A
